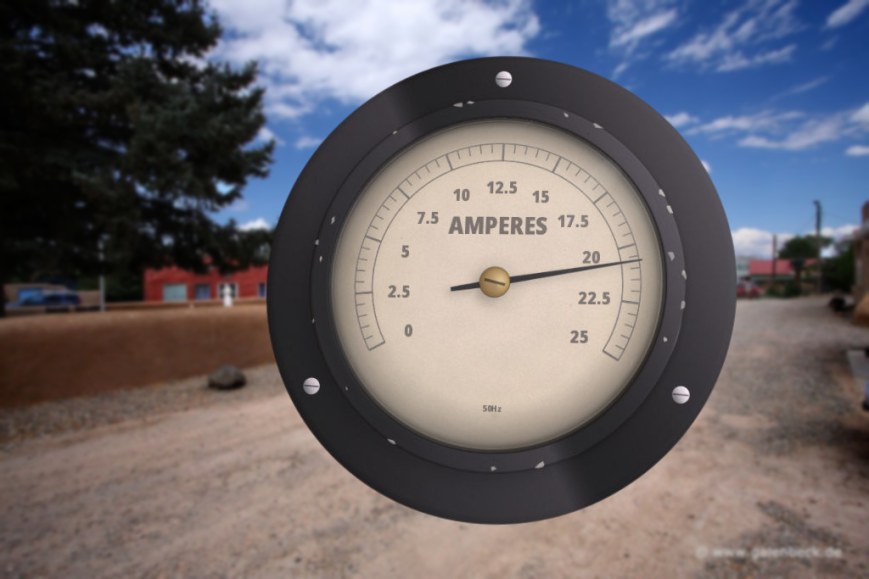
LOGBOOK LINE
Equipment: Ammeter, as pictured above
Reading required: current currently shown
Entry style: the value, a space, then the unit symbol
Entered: 20.75 A
